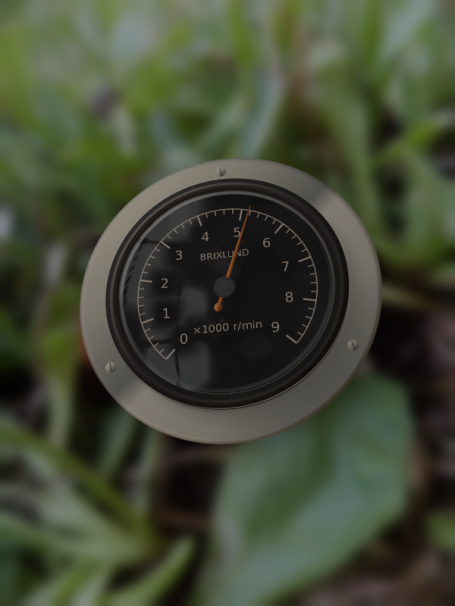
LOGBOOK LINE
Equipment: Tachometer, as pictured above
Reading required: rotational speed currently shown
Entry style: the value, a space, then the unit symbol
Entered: 5200 rpm
